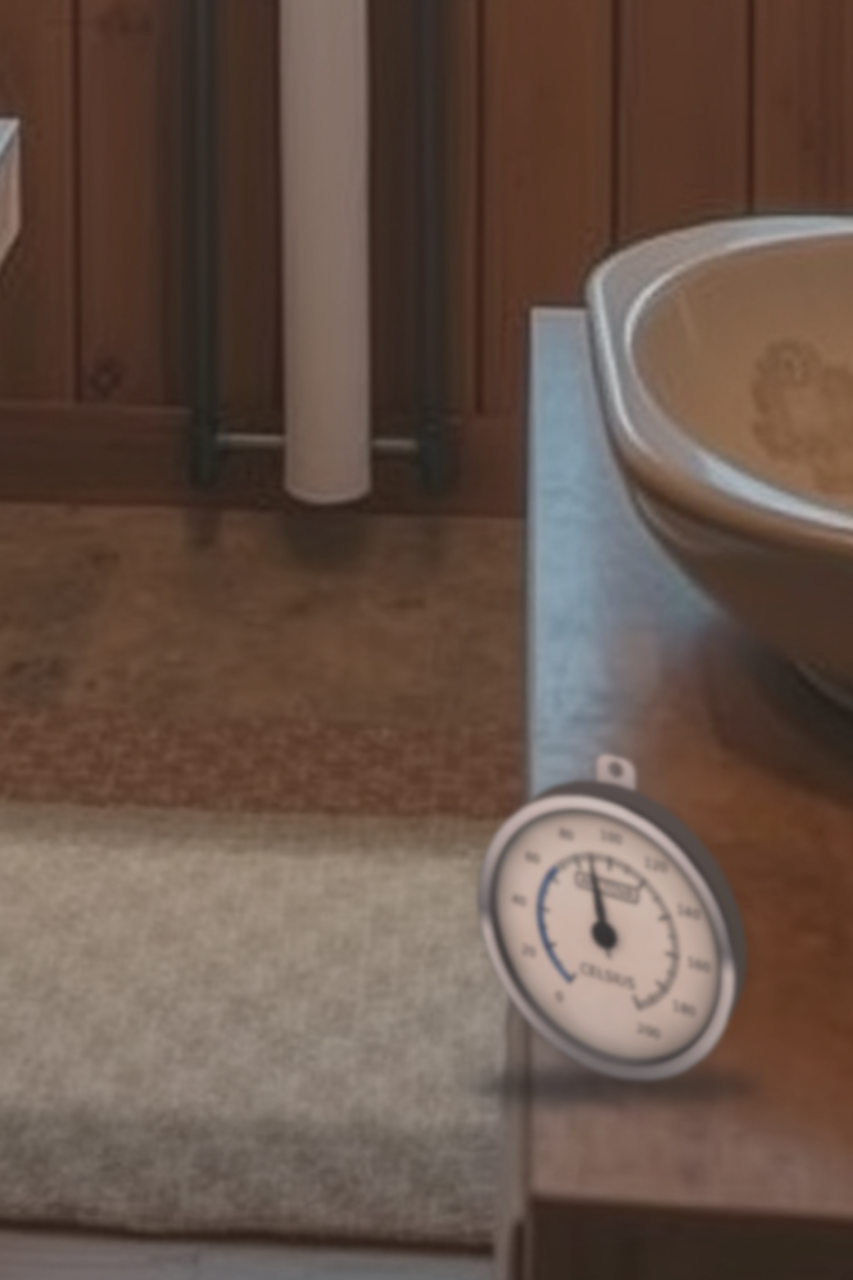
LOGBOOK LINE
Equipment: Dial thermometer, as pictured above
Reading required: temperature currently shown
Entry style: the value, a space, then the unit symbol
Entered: 90 °C
